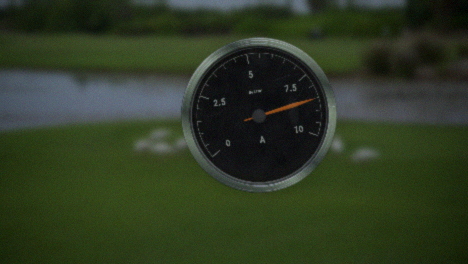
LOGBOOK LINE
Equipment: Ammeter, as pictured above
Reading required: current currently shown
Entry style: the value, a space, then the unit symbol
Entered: 8.5 A
